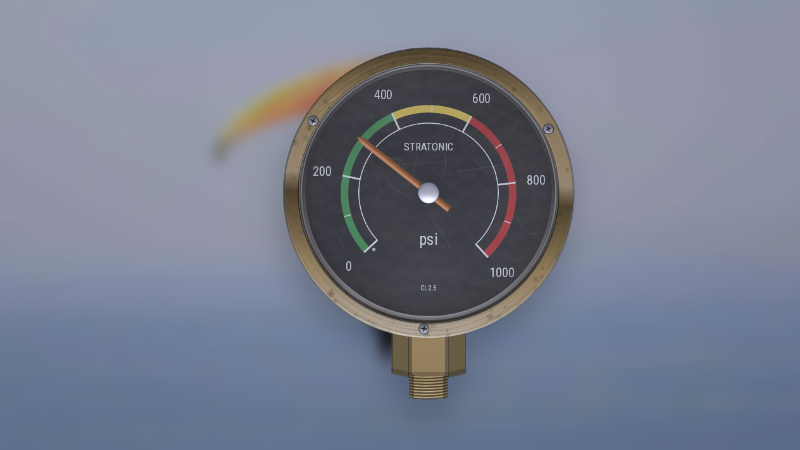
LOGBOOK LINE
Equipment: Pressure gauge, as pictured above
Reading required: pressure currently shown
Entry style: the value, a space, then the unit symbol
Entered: 300 psi
